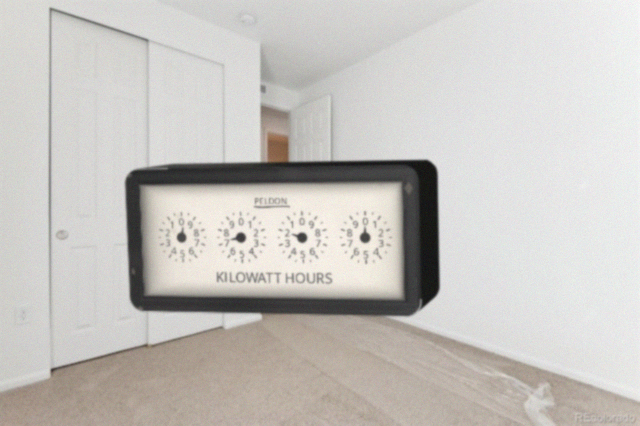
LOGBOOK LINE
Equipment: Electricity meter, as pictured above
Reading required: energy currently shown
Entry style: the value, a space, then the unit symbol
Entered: 9720 kWh
